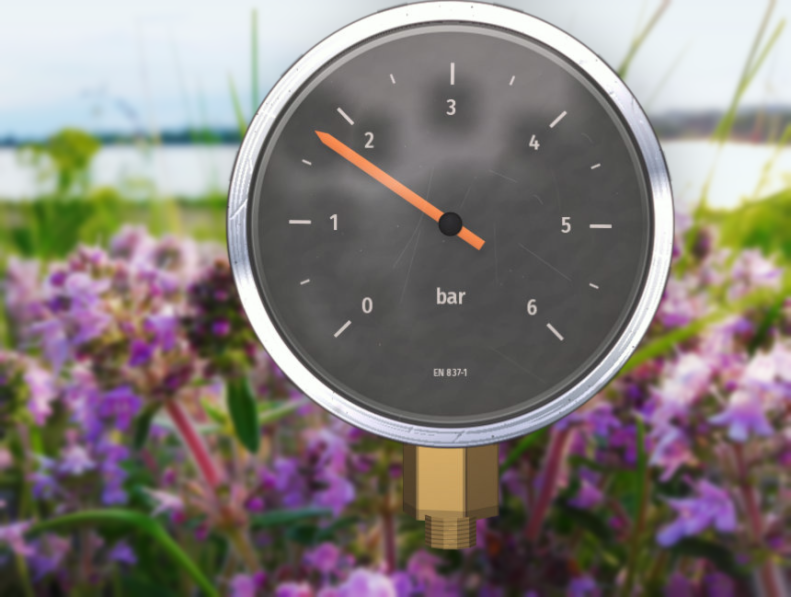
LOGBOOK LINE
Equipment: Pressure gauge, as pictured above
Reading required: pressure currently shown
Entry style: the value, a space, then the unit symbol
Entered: 1.75 bar
